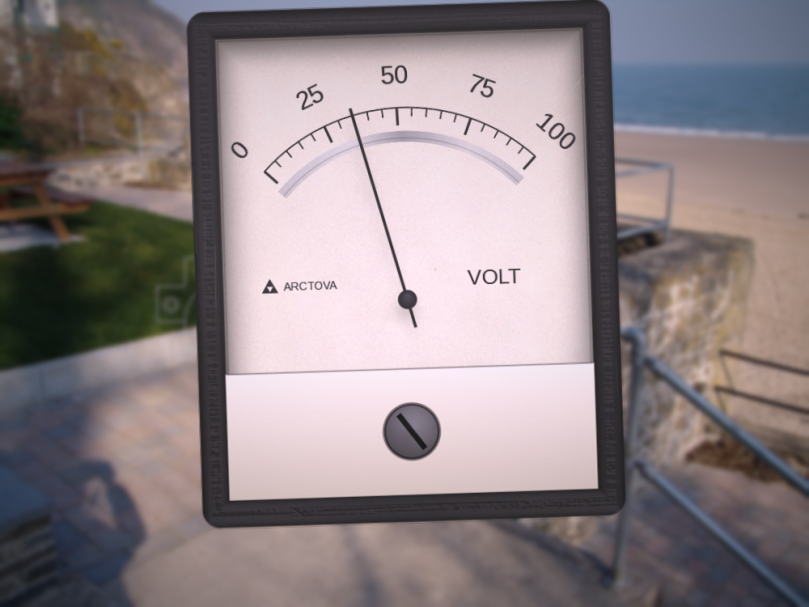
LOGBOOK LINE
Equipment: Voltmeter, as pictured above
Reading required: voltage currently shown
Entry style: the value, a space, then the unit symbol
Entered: 35 V
